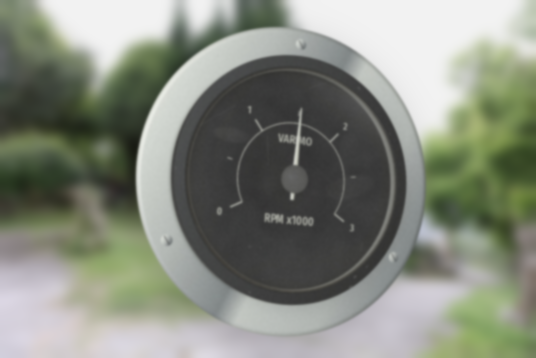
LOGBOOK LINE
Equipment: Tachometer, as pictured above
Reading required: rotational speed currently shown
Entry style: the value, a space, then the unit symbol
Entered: 1500 rpm
